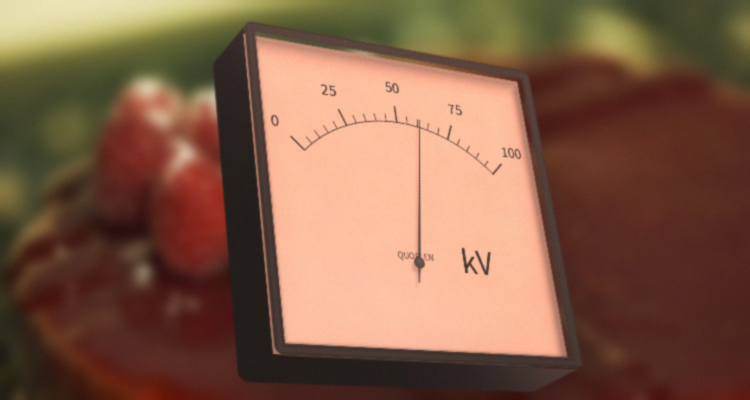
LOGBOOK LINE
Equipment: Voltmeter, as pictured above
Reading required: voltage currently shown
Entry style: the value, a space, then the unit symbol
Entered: 60 kV
